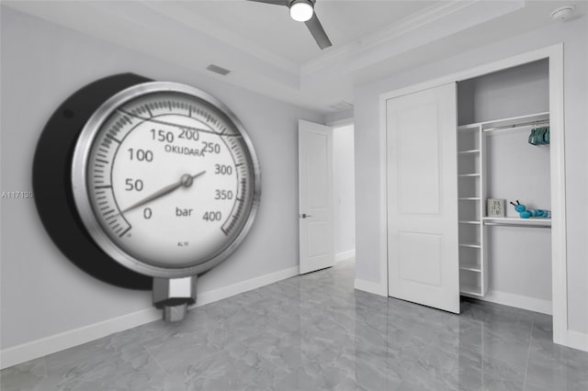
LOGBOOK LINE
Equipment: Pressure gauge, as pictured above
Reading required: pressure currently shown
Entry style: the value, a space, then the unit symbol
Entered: 20 bar
